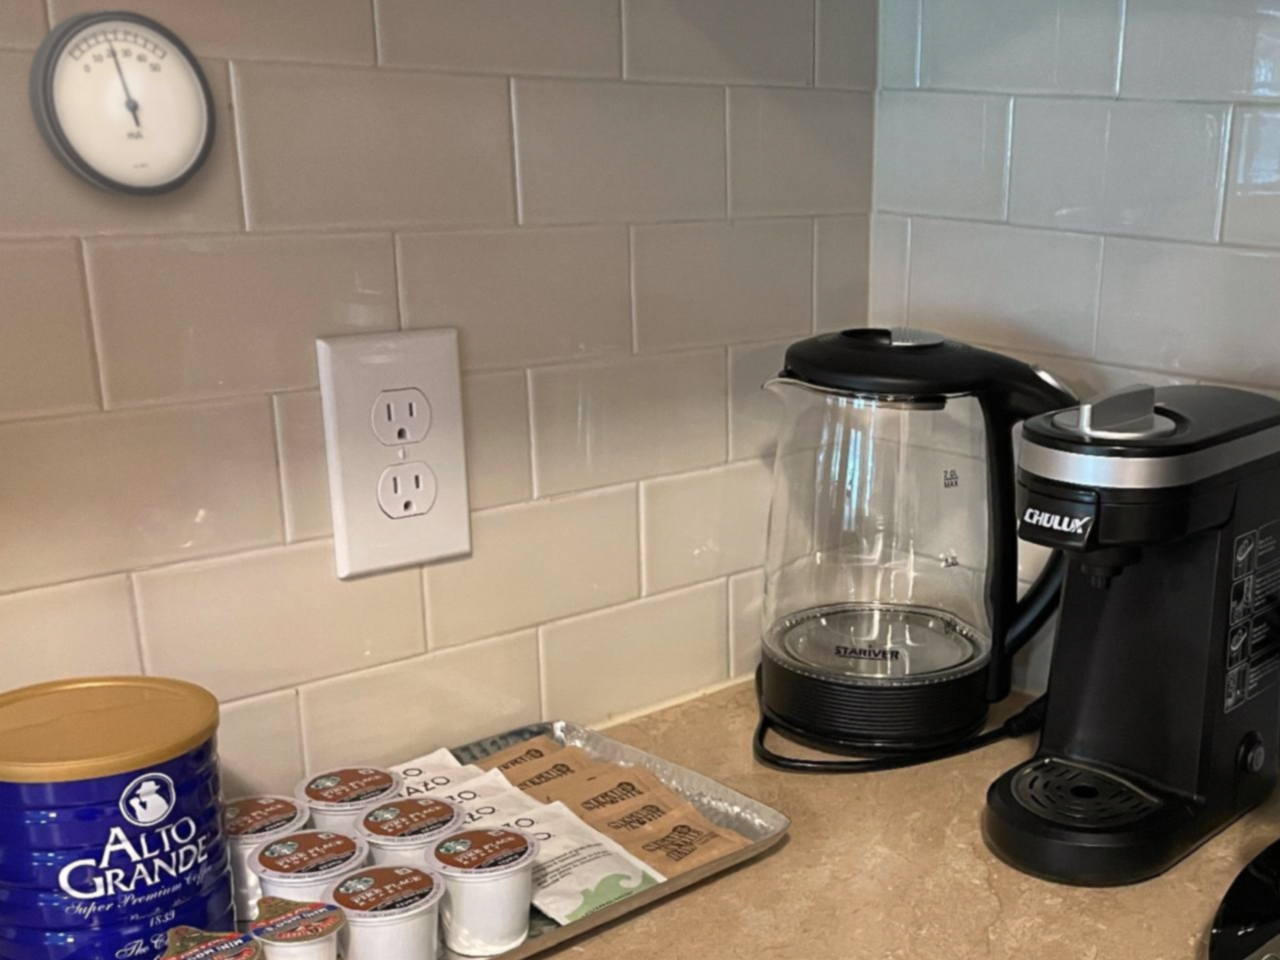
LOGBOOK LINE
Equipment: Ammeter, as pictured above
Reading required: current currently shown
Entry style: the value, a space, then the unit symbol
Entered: 20 mA
